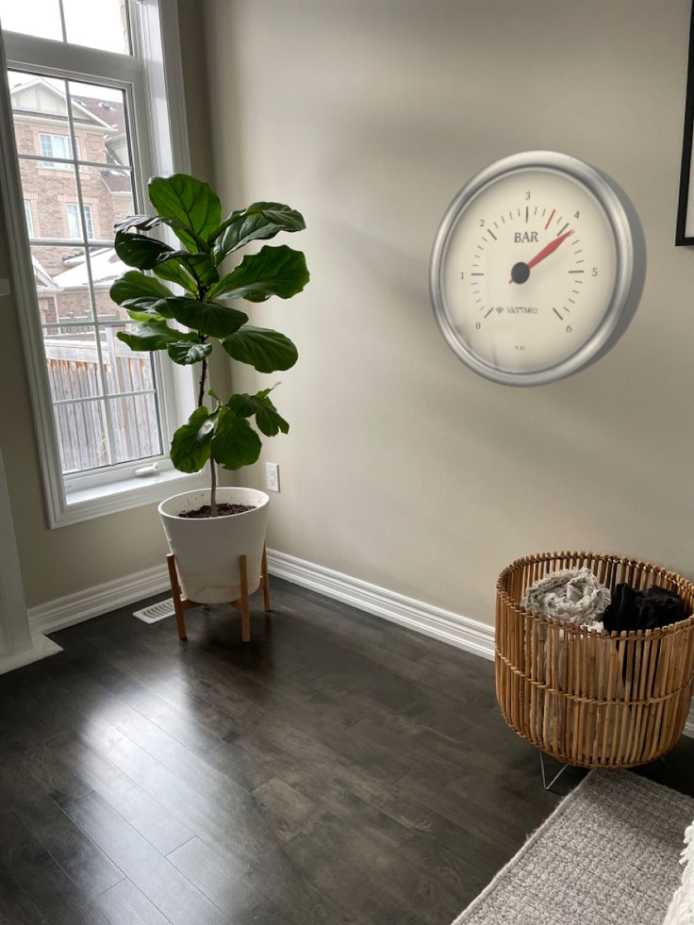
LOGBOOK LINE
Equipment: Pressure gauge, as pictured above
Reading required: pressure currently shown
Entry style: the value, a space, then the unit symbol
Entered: 4.2 bar
